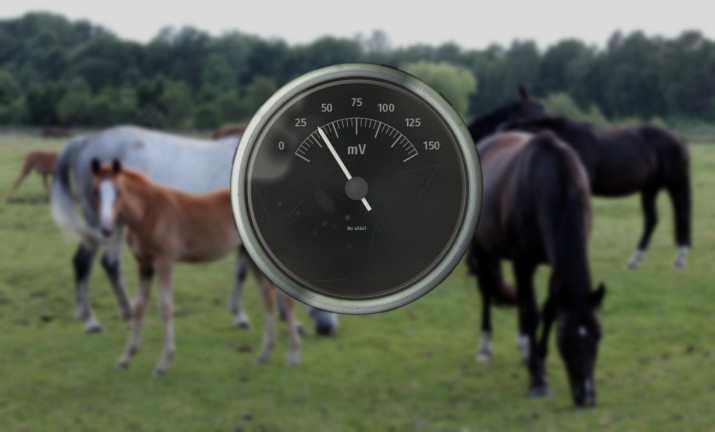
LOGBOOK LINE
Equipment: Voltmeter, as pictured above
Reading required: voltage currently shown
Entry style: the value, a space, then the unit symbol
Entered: 35 mV
